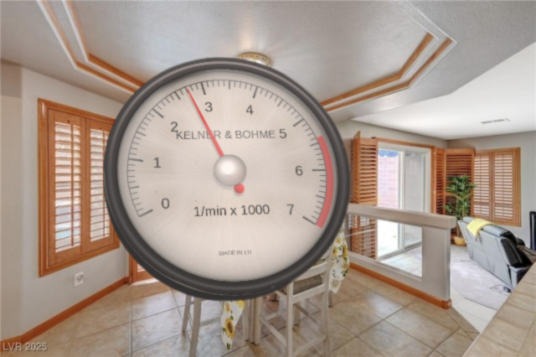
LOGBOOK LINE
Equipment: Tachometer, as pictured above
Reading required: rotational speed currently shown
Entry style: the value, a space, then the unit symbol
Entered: 2700 rpm
